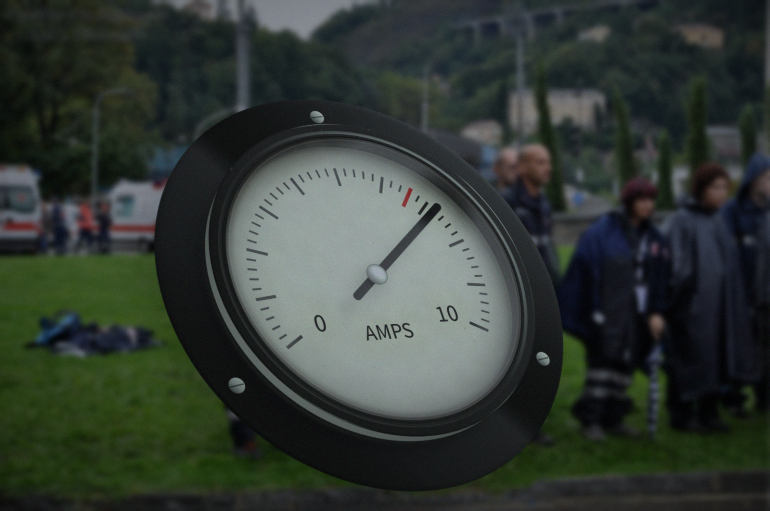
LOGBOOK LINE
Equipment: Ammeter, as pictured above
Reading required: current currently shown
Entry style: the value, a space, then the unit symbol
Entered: 7.2 A
